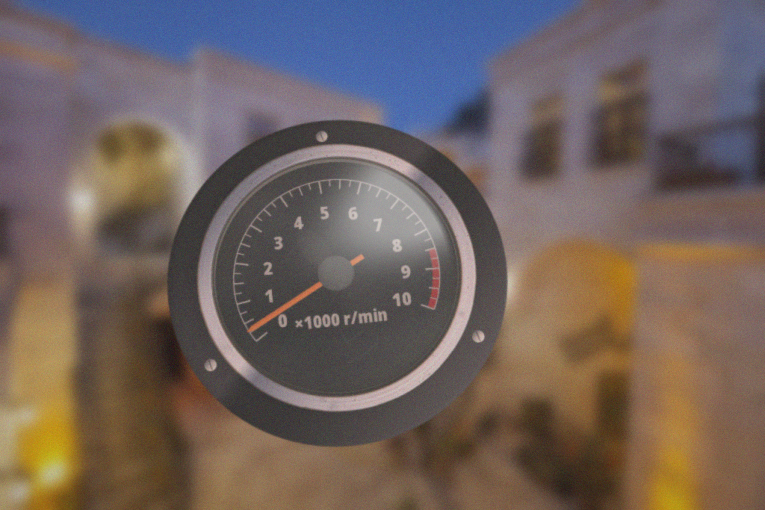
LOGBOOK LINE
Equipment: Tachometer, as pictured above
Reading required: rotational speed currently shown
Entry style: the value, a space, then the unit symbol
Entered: 250 rpm
